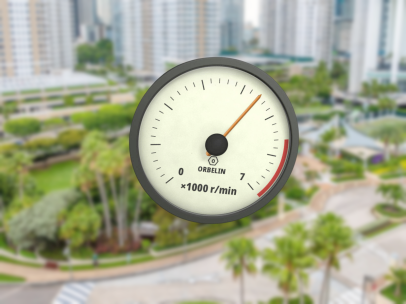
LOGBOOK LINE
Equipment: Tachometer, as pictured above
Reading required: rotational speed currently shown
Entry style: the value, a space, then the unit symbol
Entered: 4400 rpm
